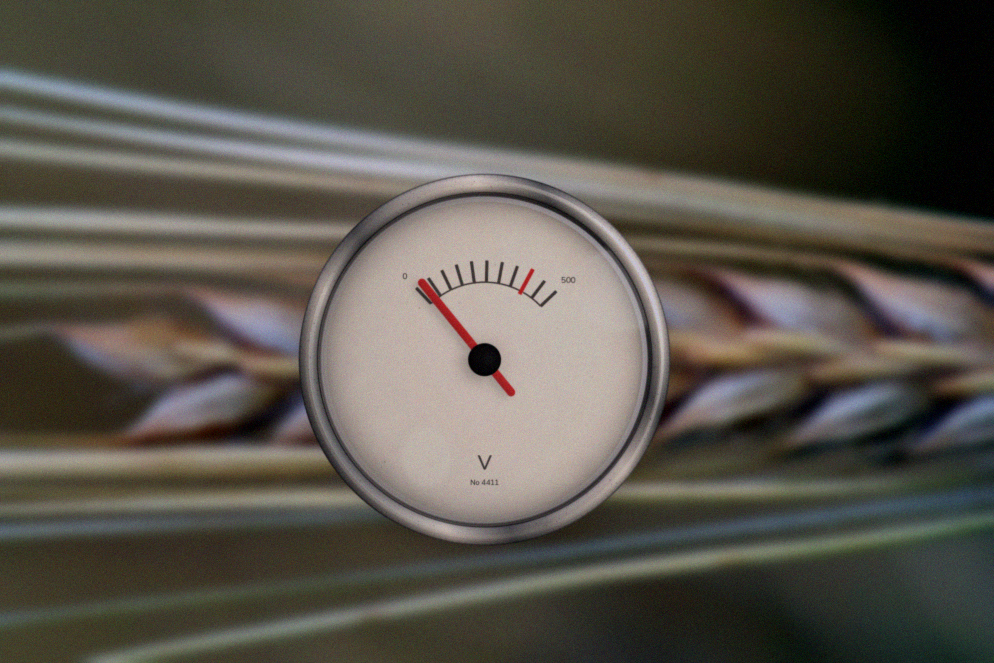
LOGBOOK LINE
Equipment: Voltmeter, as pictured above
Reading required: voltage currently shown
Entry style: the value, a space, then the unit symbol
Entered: 25 V
